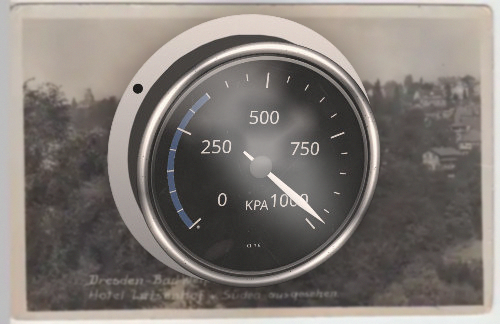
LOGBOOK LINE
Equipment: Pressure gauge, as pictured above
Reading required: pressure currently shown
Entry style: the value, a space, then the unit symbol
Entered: 975 kPa
